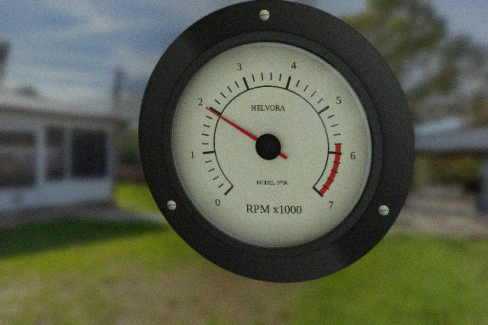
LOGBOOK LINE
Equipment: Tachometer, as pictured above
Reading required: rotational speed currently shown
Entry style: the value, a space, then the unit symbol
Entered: 2000 rpm
